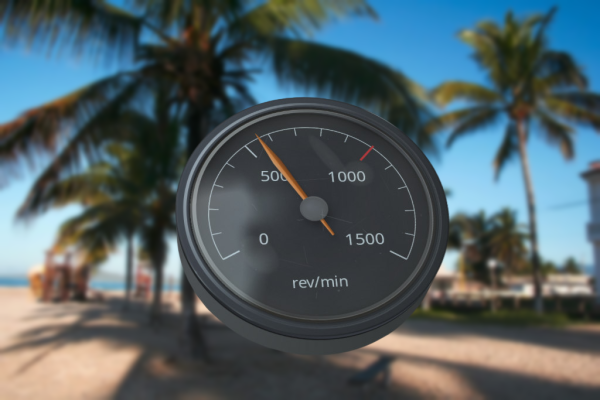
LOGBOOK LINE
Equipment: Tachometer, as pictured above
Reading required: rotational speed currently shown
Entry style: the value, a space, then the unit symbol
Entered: 550 rpm
